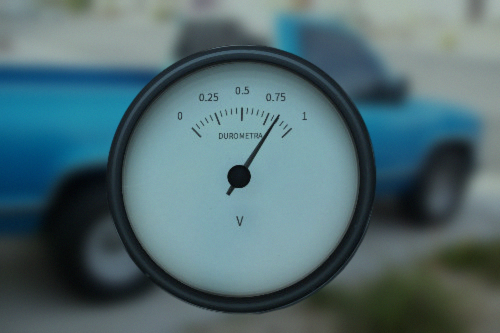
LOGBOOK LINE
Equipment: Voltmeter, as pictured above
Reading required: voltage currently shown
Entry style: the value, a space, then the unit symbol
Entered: 0.85 V
